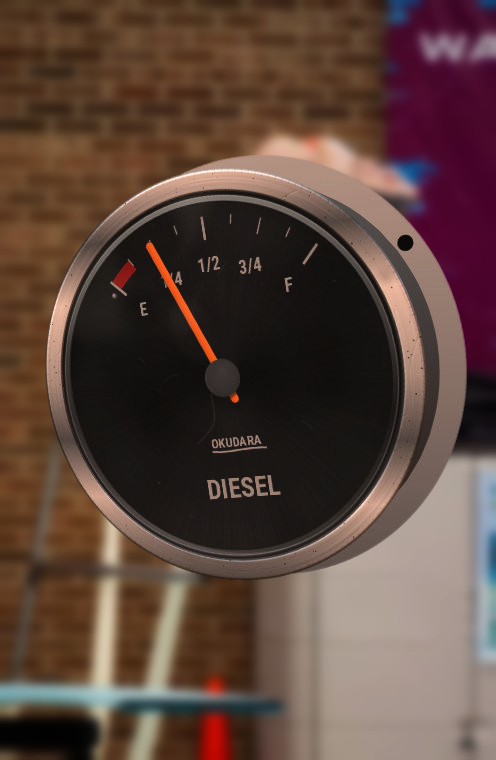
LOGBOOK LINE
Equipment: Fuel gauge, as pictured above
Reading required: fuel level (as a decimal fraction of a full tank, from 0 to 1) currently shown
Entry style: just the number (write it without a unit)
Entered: 0.25
